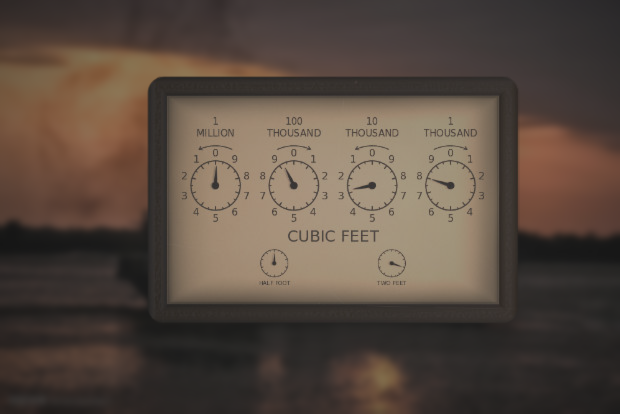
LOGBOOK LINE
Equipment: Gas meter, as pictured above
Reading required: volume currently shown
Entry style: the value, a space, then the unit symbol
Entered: 992800 ft³
